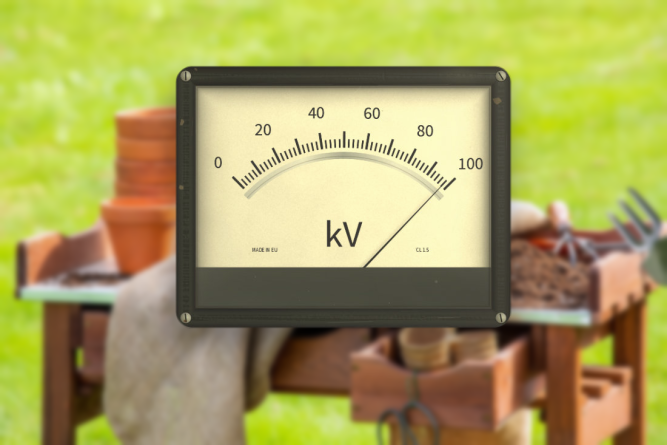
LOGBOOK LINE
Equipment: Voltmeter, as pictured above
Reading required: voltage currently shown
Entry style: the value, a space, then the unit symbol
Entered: 98 kV
